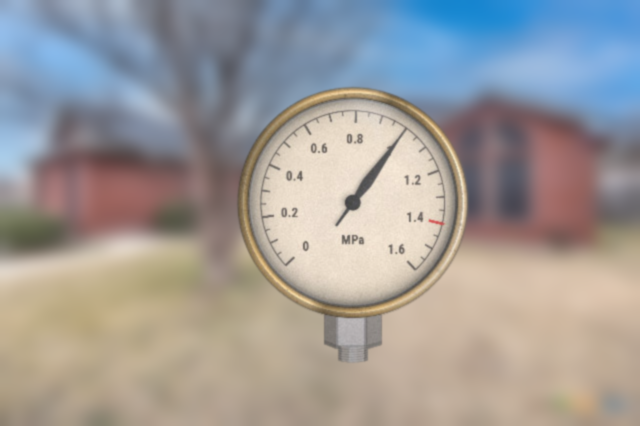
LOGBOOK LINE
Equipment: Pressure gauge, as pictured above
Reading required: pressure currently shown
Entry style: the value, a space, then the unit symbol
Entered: 1 MPa
